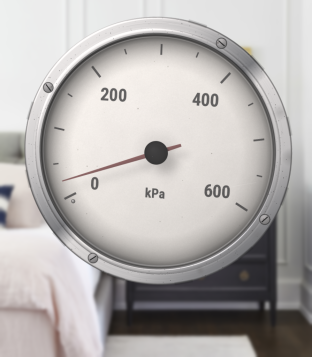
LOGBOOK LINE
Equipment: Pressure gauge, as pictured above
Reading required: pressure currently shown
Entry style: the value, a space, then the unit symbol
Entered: 25 kPa
